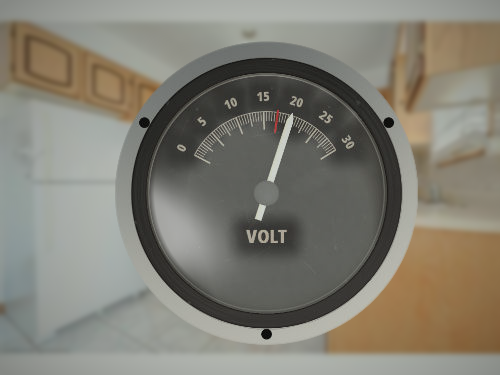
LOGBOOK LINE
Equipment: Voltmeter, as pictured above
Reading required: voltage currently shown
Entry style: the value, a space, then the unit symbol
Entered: 20 V
